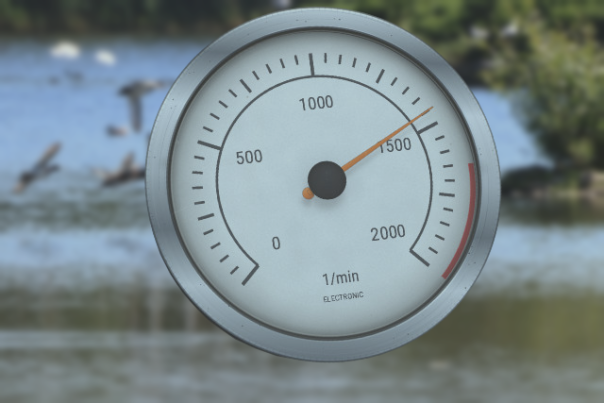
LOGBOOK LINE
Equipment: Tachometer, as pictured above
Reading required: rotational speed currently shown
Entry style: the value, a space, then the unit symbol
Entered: 1450 rpm
